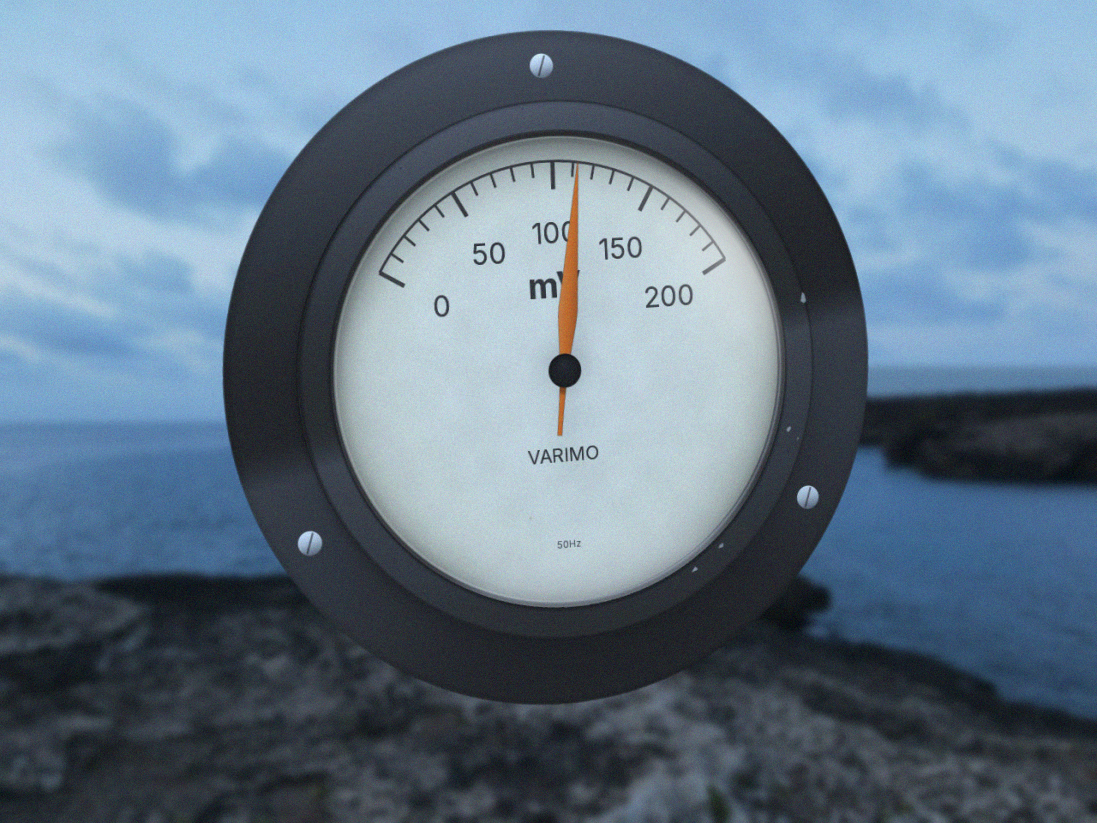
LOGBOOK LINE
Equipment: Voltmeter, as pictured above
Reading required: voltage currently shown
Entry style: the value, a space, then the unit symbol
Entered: 110 mV
